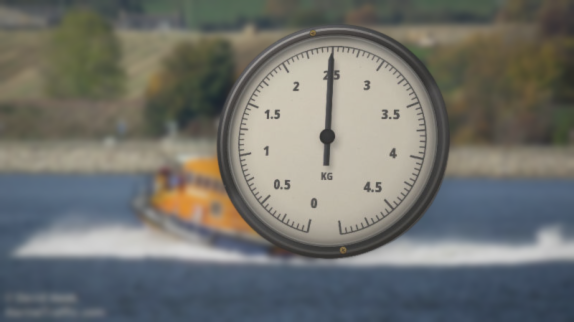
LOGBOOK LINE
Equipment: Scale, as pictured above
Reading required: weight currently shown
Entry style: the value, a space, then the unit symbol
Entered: 2.5 kg
